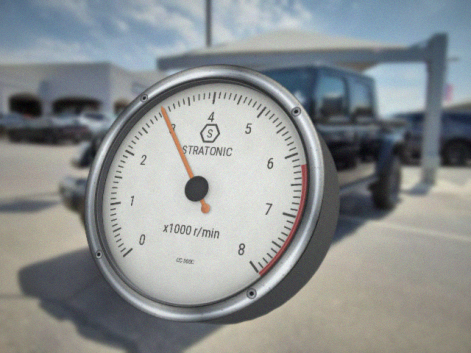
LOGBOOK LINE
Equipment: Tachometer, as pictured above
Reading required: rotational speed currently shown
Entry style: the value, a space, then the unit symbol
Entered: 3000 rpm
